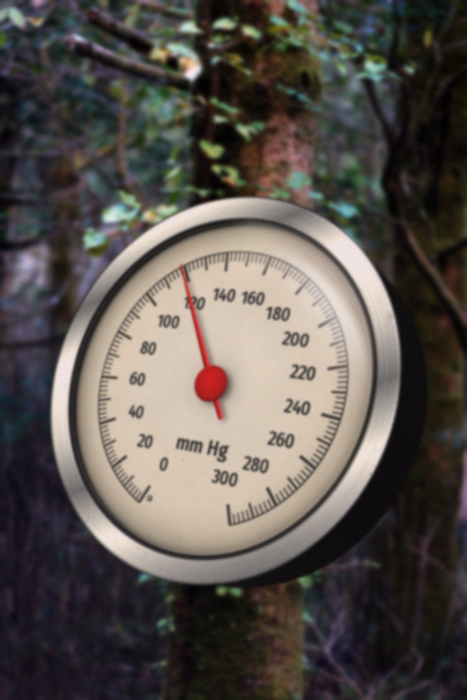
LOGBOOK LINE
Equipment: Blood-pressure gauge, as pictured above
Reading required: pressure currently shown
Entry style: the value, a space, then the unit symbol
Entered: 120 mmHg
